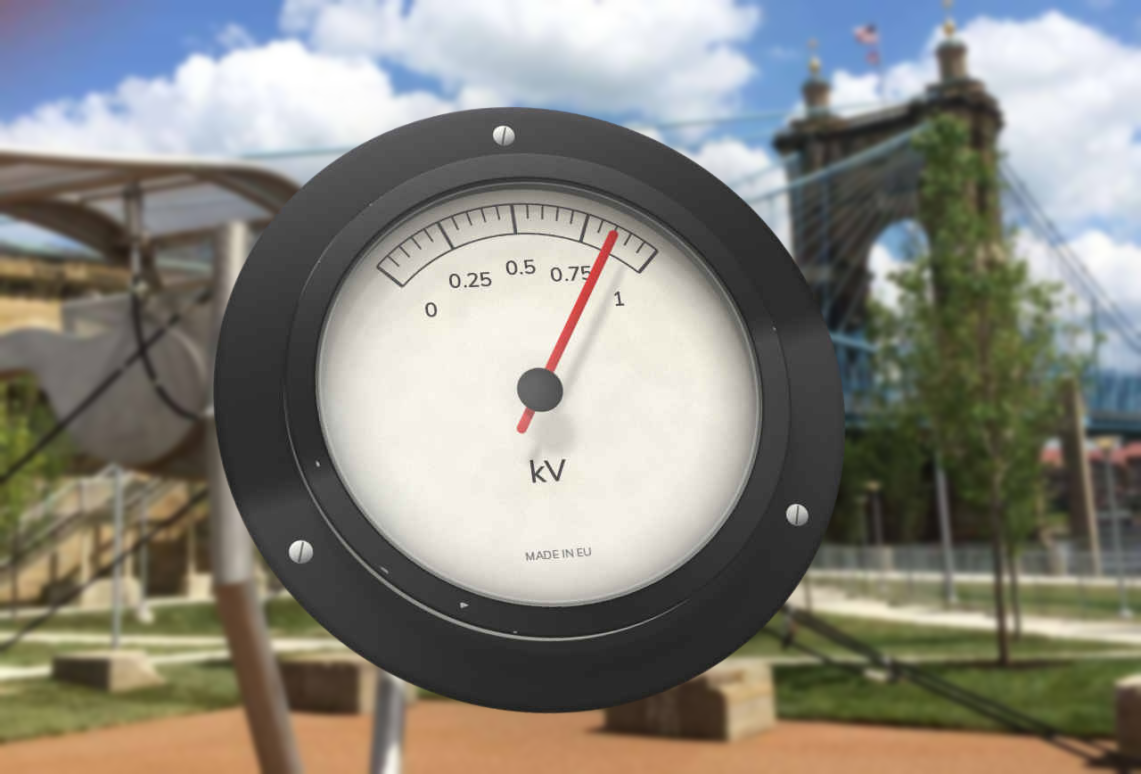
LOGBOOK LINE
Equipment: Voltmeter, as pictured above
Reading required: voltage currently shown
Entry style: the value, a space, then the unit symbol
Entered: 0.85 kV
